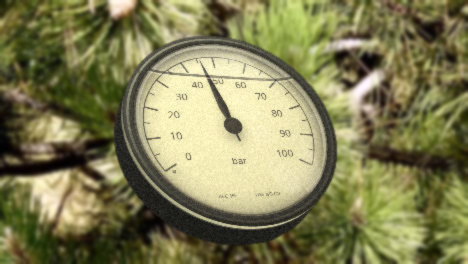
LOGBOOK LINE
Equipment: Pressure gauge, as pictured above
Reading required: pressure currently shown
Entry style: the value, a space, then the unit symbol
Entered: 45 bar
